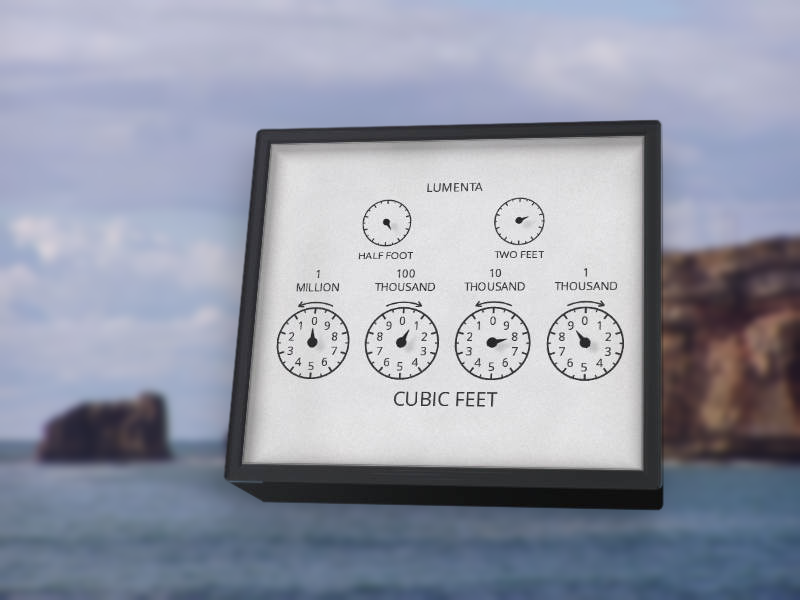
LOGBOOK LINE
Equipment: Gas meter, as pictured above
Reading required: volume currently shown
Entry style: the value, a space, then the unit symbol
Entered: 7900 ft³
